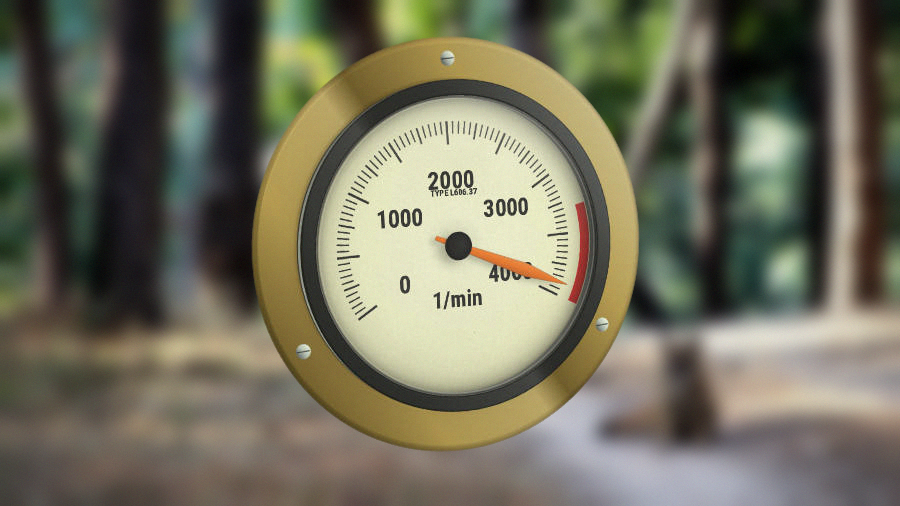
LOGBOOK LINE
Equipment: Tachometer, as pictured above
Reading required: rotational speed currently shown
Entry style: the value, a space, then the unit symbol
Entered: 3900 rpm
